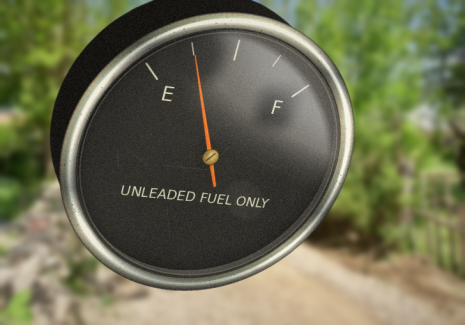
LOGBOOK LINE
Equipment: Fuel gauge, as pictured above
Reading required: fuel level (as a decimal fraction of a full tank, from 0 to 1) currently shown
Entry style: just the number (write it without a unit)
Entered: 0.25
